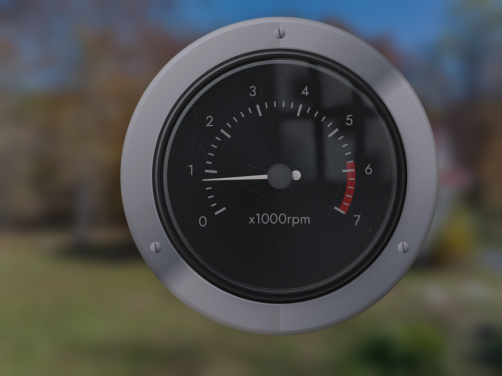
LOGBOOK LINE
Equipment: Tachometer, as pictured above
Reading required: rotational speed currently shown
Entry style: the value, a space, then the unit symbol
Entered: 800 rpm
